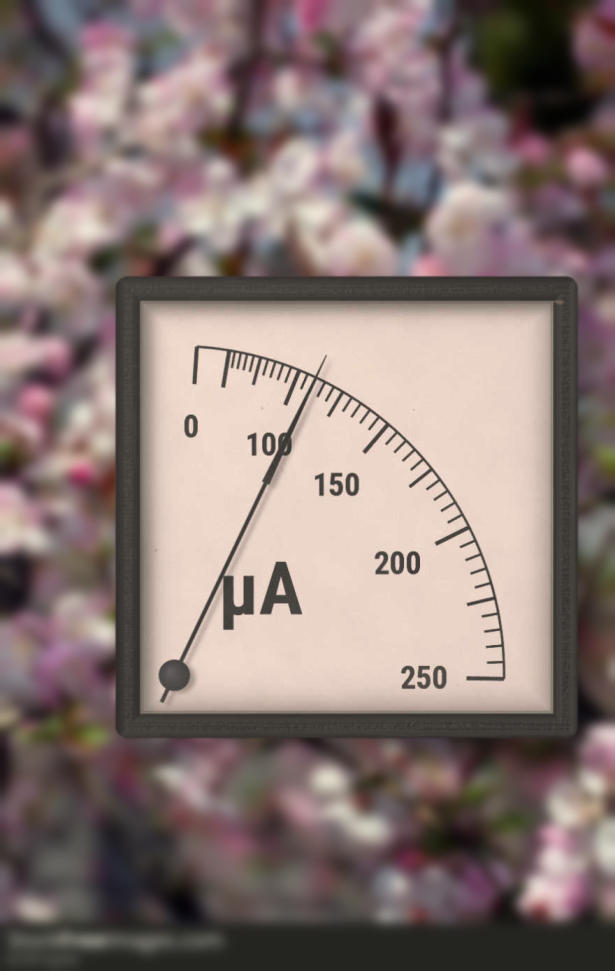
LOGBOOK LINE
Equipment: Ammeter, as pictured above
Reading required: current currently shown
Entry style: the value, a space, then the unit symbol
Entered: 110 µA
